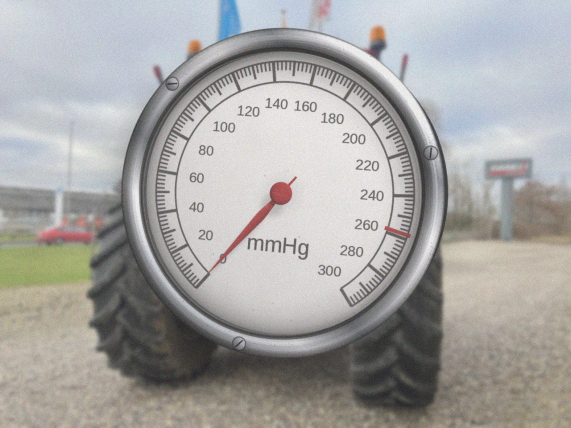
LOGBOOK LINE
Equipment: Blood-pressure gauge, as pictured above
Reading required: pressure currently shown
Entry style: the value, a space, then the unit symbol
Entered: 0 mmHg
